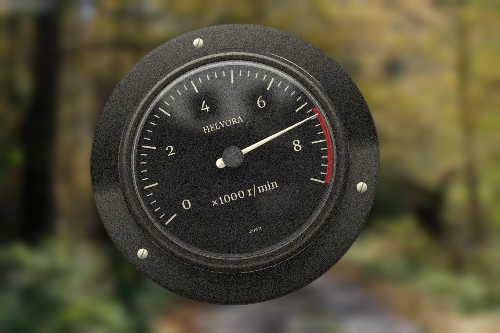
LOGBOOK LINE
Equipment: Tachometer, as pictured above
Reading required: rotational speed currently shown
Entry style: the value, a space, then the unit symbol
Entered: 7400 rpm
